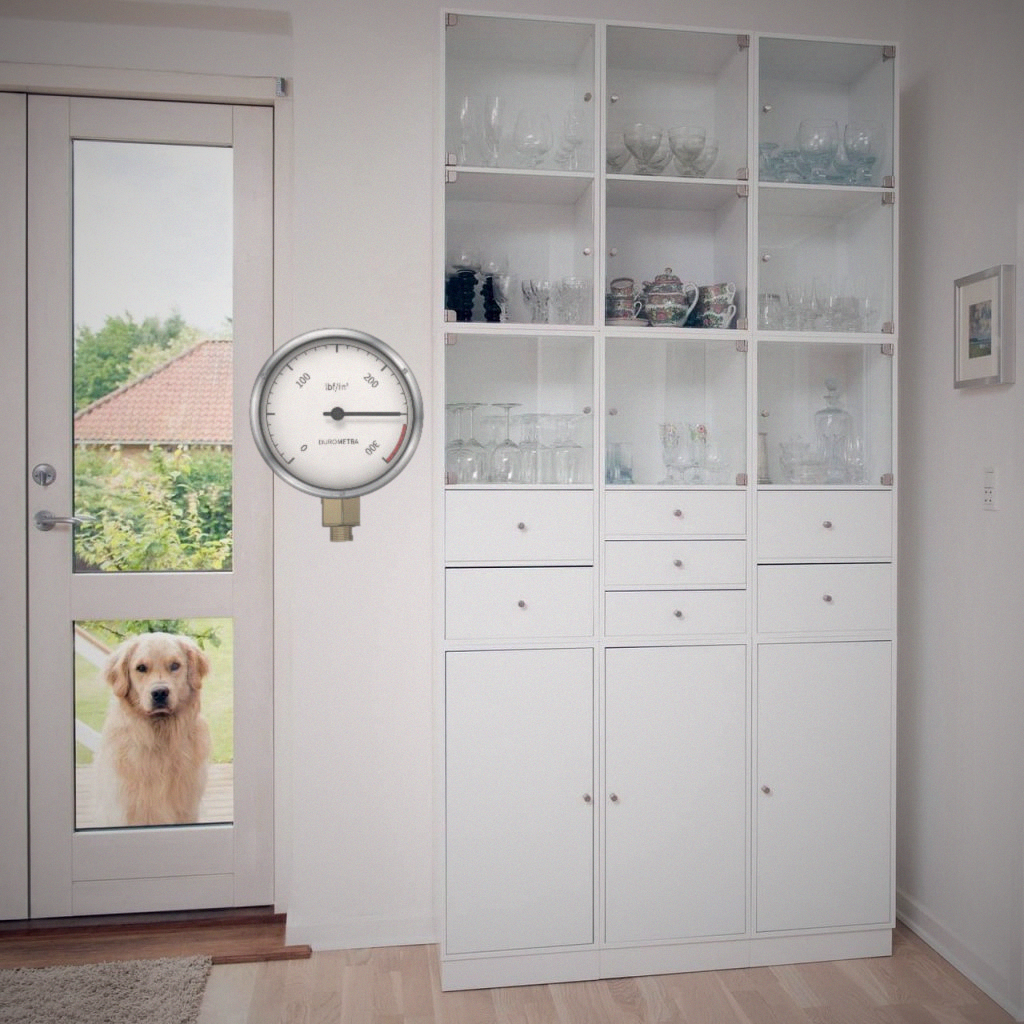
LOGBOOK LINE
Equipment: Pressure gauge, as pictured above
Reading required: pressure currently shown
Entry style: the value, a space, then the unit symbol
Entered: 250 psi
